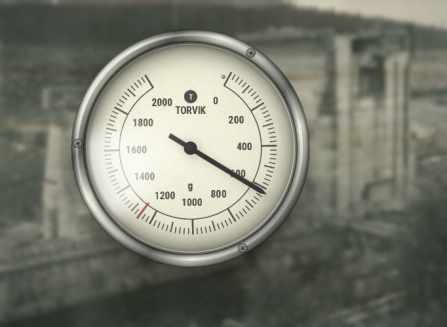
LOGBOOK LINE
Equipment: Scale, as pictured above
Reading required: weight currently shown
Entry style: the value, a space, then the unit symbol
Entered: 620 g
